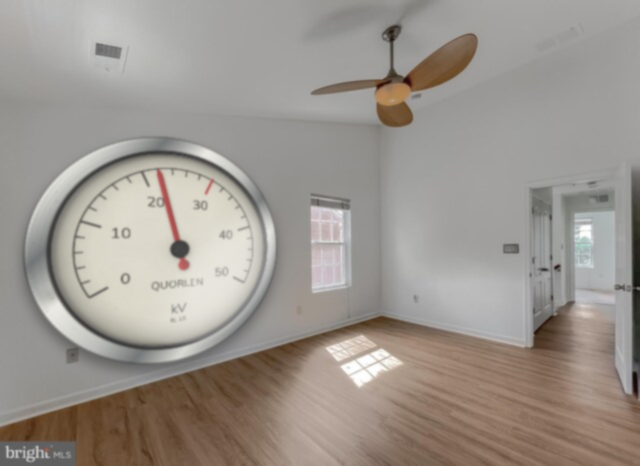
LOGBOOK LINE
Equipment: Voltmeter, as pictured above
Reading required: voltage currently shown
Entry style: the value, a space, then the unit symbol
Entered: 22 kV
